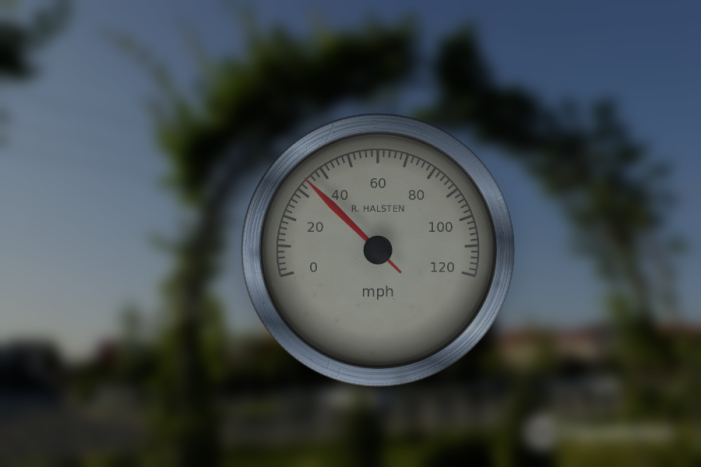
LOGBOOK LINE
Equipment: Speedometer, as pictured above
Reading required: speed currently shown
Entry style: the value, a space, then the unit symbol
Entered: 34 mph
